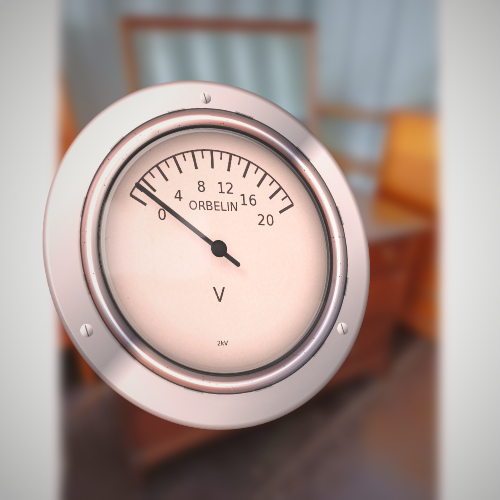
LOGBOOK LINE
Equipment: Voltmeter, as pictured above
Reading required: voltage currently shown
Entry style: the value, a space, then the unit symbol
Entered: 1 V
